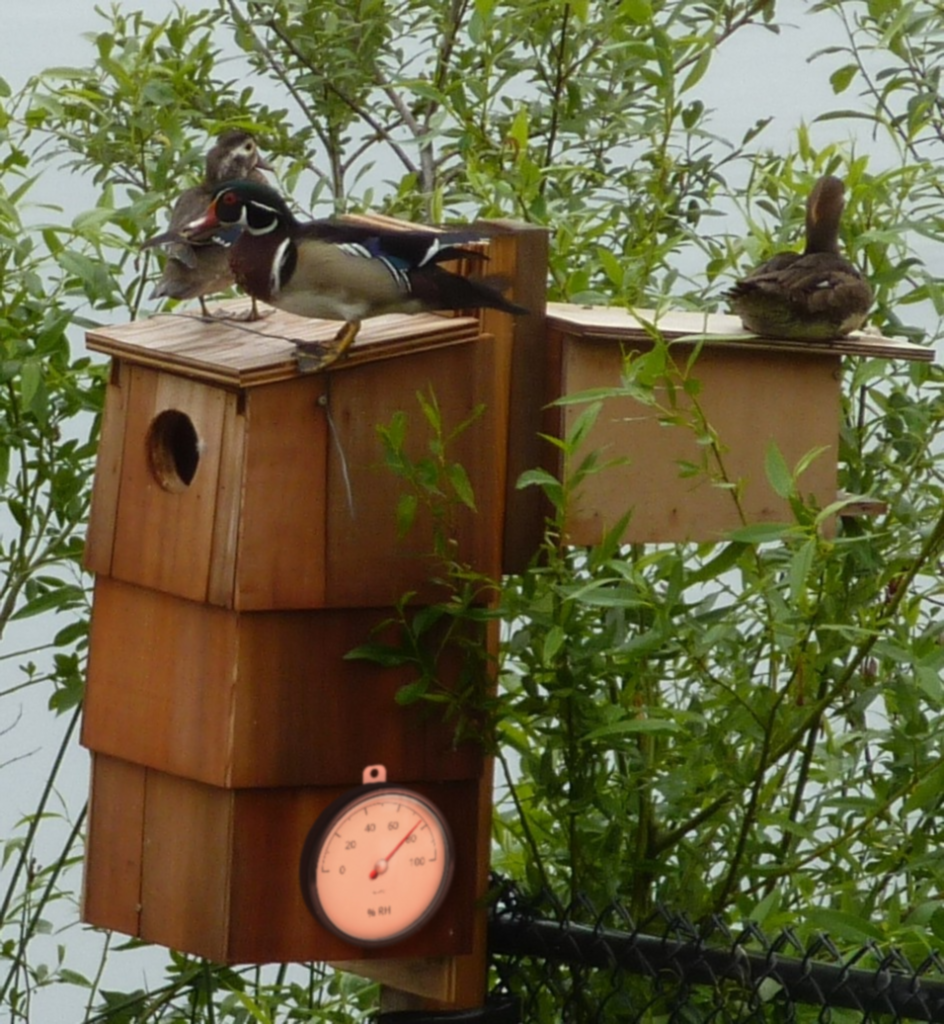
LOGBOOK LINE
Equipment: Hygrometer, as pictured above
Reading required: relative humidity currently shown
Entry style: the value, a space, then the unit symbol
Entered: 75 %
